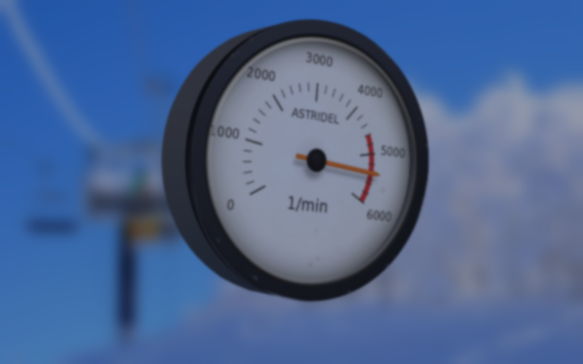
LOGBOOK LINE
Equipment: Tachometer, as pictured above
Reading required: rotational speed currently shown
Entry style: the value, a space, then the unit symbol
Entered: 5400 rpm
